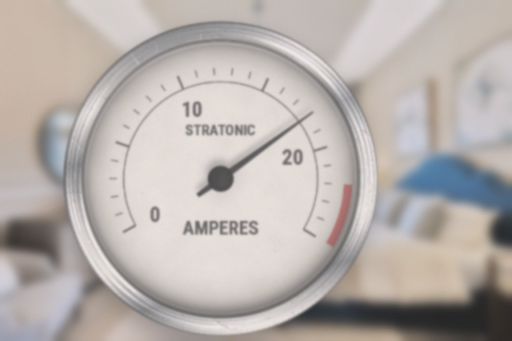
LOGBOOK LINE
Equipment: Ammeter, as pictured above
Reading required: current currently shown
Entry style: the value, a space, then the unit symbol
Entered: 18 A
